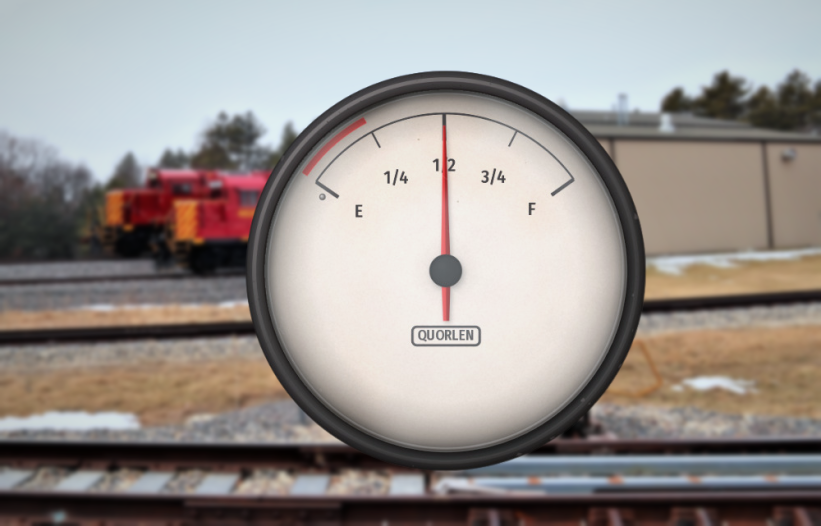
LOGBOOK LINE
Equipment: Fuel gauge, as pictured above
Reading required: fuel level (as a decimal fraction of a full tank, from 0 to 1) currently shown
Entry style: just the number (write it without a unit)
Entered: 0.5
